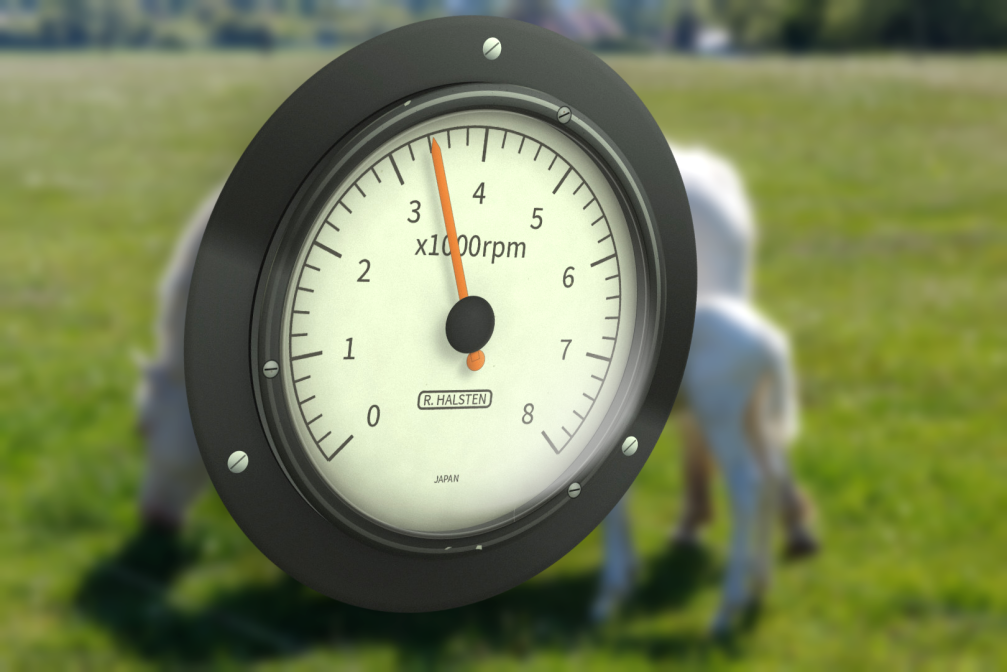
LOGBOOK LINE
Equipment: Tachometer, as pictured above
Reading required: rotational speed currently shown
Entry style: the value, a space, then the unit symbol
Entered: 3400 rpm
